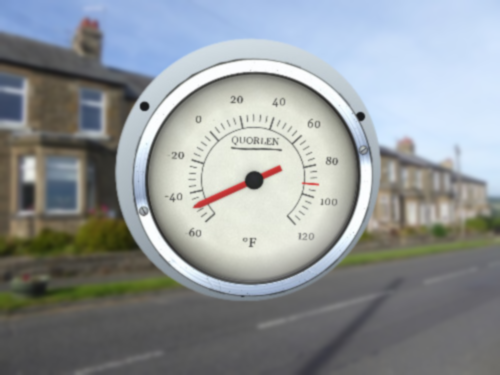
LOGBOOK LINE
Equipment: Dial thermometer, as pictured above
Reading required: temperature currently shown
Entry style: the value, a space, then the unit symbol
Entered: -48 °F
